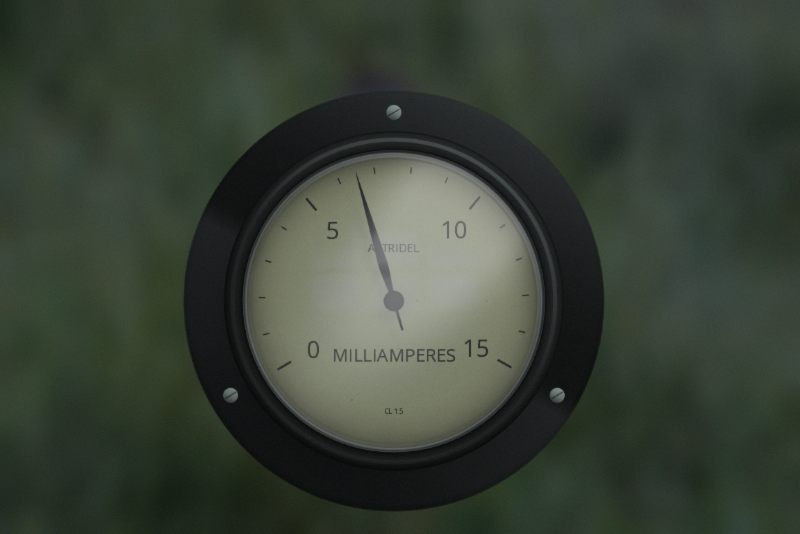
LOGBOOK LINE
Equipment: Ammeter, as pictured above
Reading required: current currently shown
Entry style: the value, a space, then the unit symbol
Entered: 6.5 mA
